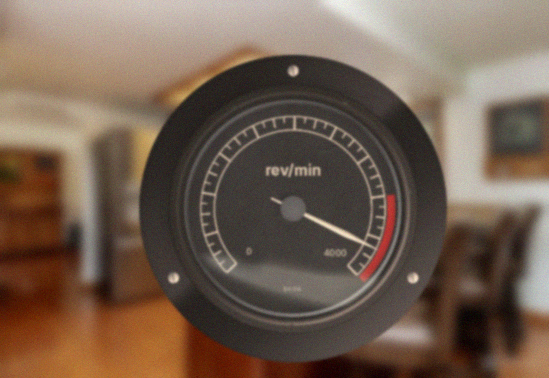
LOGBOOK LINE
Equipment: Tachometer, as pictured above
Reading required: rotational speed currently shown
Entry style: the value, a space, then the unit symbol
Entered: 3700 rpm
